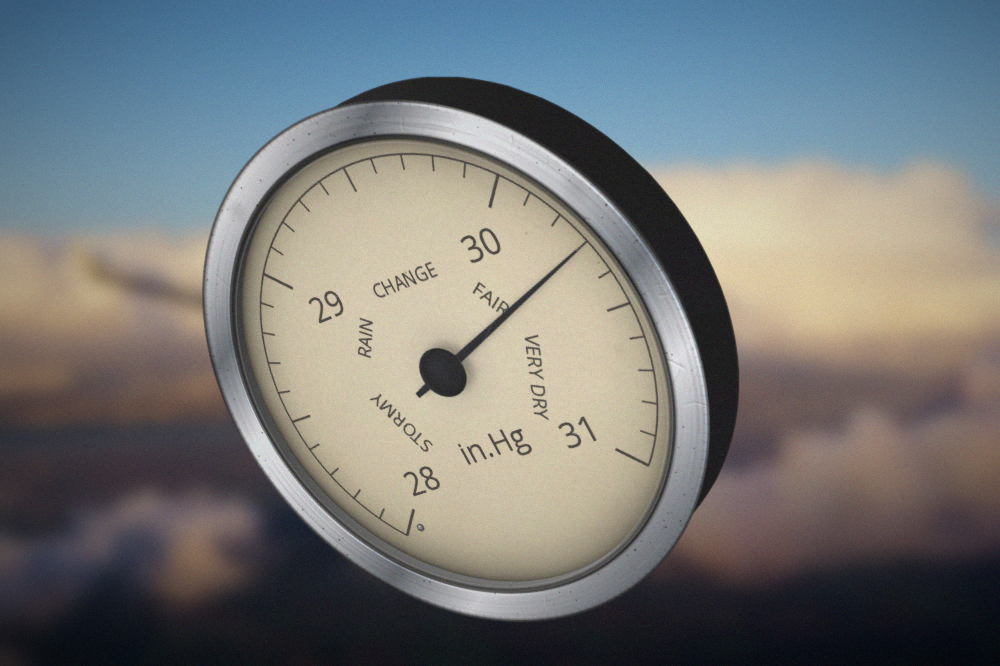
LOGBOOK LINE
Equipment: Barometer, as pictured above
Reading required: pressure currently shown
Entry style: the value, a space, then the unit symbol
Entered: 30.3 inHg
